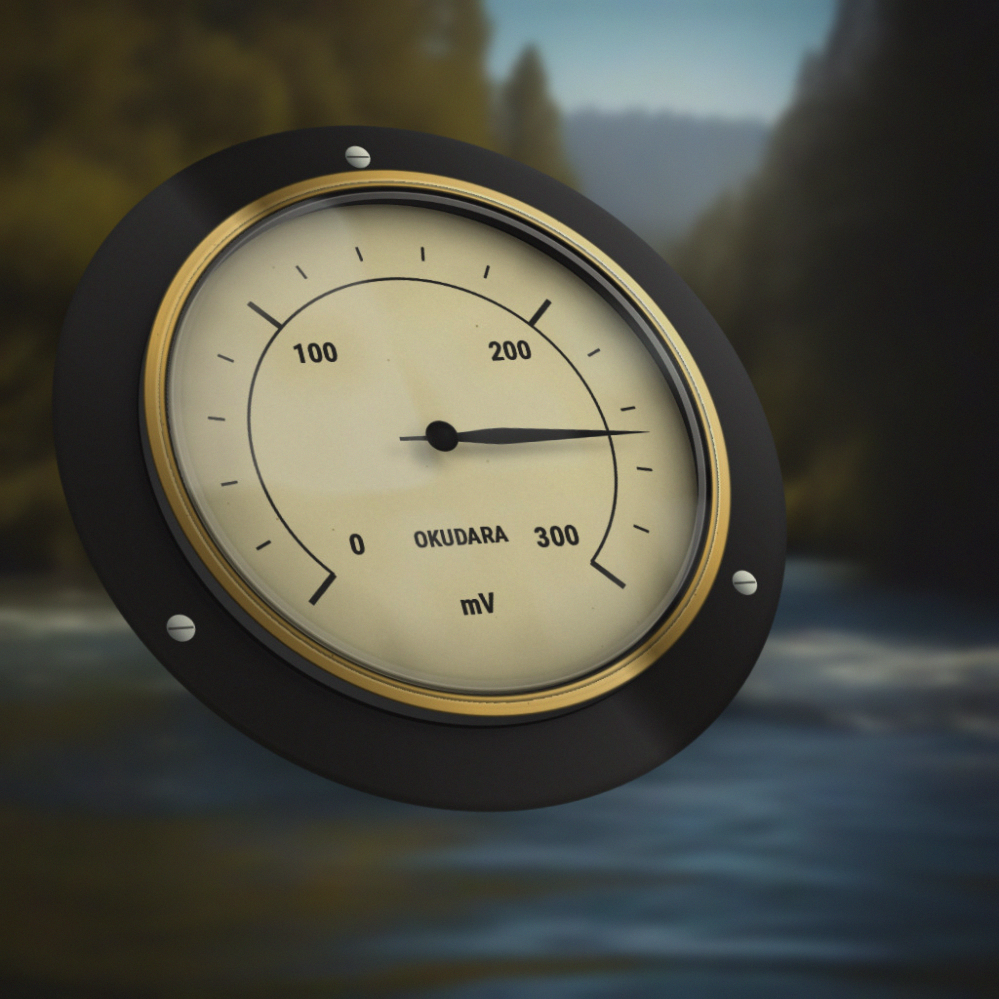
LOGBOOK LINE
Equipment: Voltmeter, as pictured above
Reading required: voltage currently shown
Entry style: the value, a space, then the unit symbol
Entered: 250 mV
